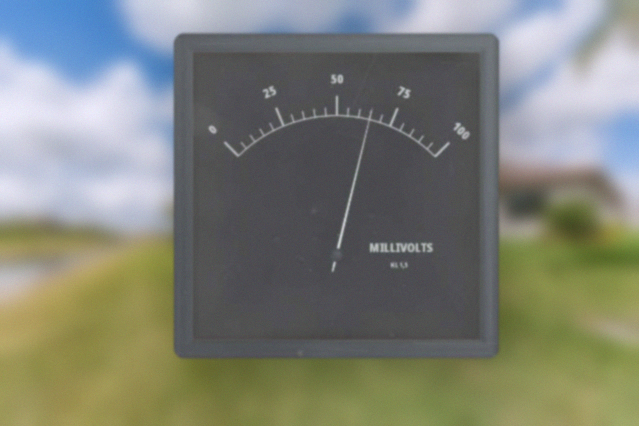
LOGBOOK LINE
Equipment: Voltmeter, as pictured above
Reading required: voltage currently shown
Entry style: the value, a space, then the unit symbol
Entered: 65 mV
